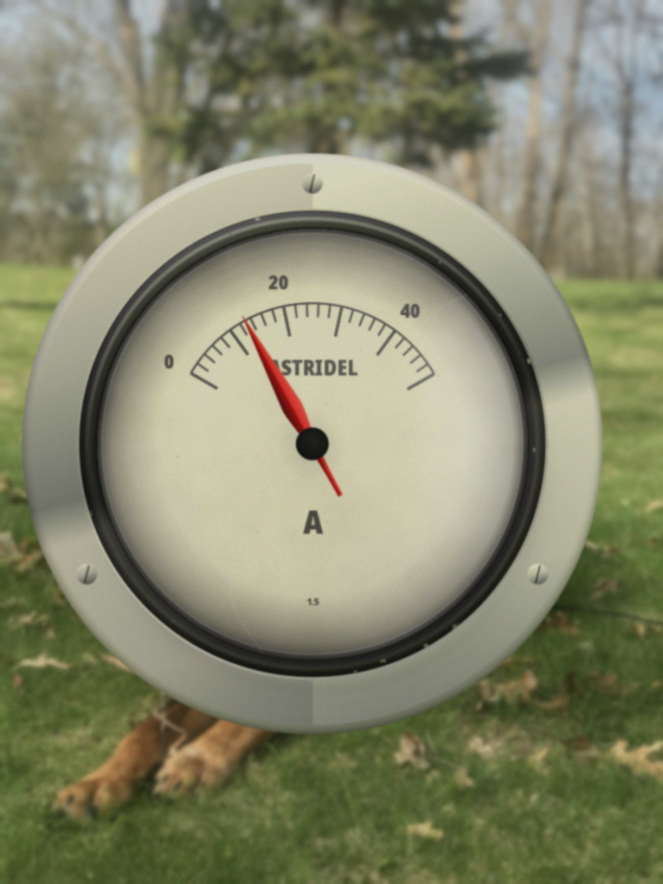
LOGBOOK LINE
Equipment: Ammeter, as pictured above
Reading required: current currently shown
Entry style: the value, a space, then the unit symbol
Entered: 13 A
